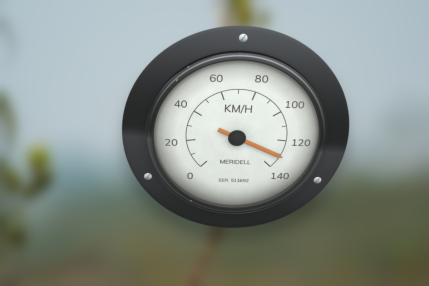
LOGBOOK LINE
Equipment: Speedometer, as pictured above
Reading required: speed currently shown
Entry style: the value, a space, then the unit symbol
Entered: 130 km/h
